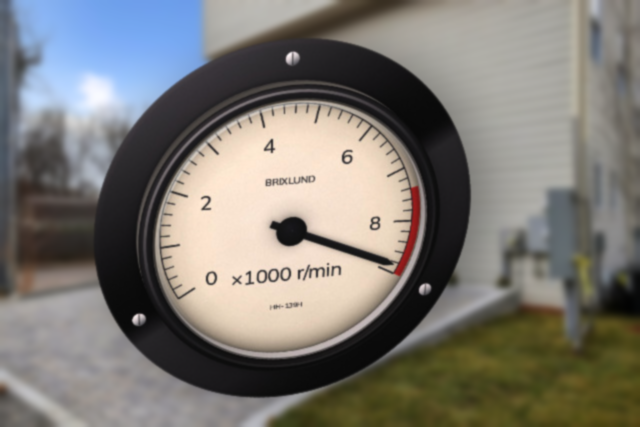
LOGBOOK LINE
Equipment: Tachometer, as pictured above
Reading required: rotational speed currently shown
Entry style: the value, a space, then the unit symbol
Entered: 8800 rpm
